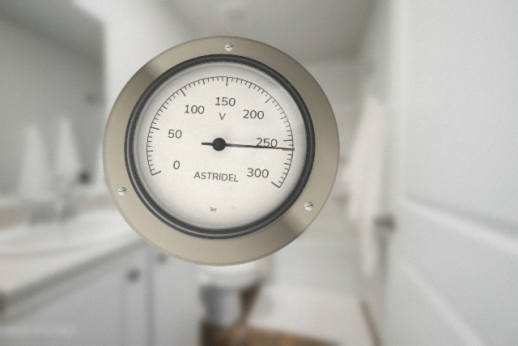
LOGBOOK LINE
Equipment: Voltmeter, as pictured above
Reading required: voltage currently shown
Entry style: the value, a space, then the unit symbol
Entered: 260 V
